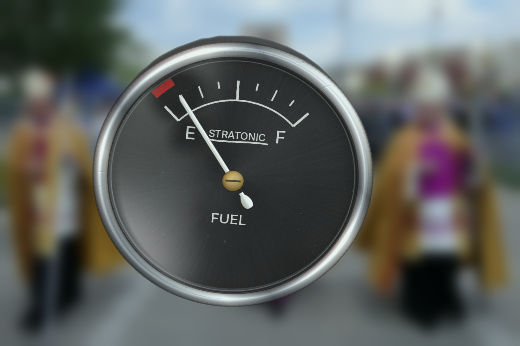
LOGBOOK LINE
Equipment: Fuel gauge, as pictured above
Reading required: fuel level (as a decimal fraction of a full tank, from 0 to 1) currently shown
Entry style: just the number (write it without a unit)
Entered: 0.125
